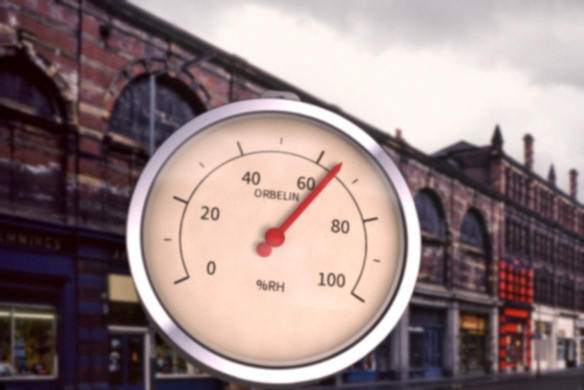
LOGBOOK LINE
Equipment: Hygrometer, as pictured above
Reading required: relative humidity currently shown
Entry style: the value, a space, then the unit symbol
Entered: 65 %
